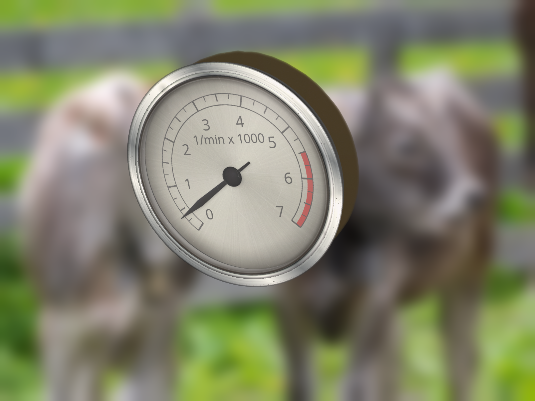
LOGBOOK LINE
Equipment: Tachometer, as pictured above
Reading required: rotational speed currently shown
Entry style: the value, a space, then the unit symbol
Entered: 375 rpm
